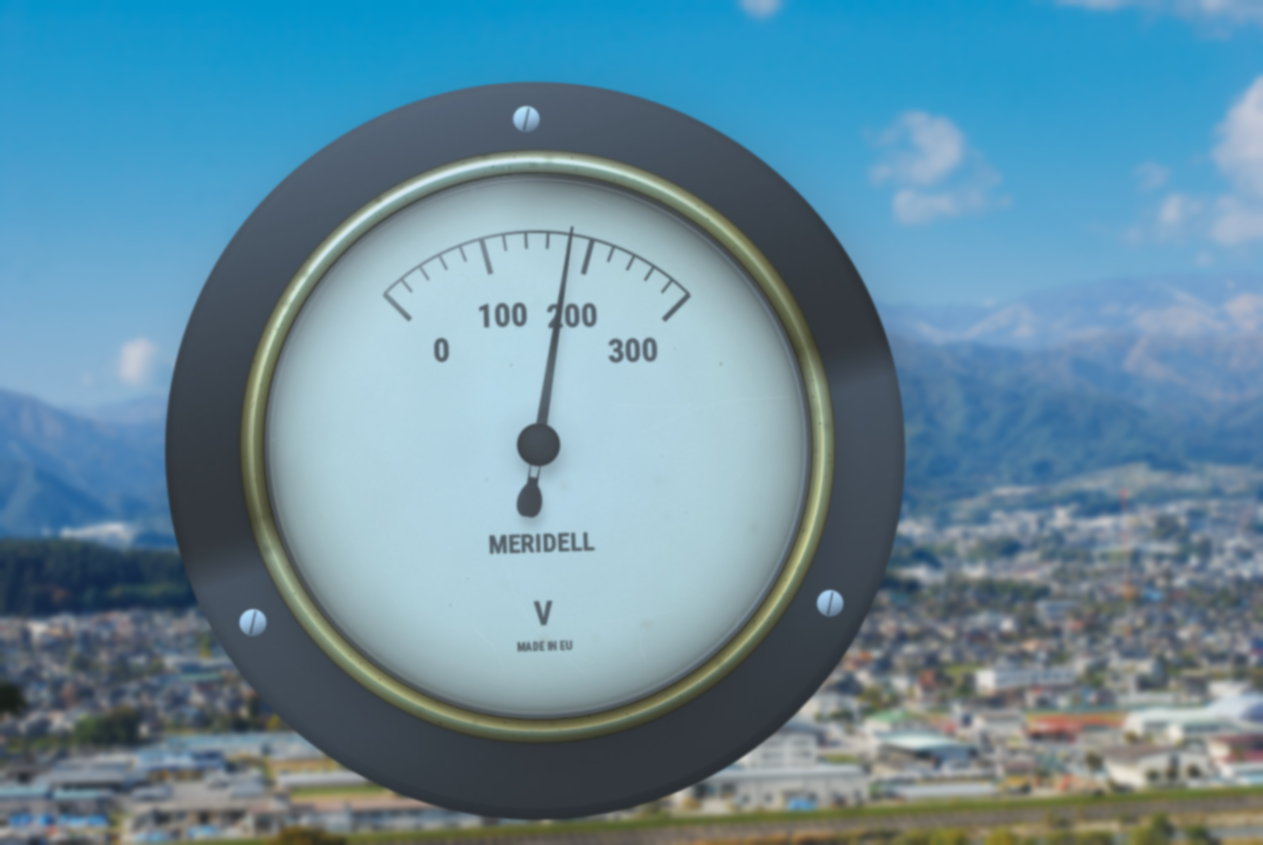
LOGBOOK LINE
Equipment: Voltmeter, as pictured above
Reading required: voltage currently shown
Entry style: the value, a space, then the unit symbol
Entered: 180 V
